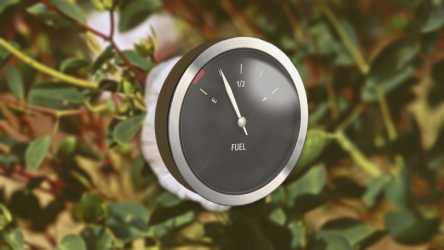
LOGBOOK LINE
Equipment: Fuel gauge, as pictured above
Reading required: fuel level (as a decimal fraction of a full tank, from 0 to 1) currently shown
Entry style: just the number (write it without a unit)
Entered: 0.25
